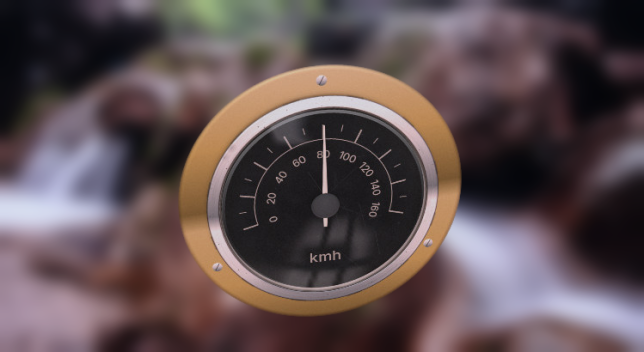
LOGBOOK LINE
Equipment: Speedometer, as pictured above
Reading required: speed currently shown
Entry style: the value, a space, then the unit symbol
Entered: 80 km/h
